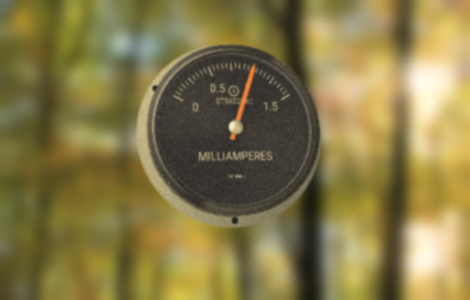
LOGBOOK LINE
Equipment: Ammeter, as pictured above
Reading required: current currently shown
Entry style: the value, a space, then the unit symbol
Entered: 1 mA
